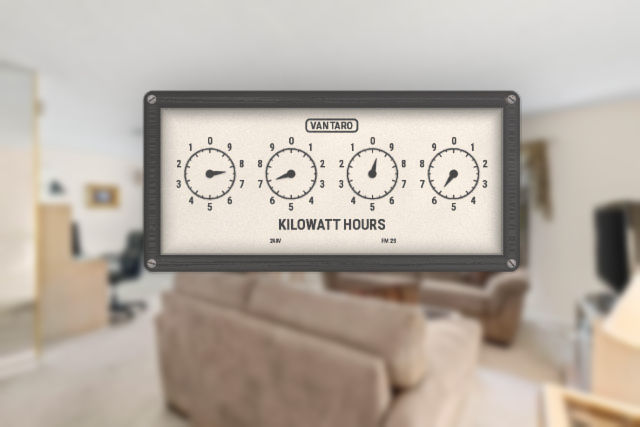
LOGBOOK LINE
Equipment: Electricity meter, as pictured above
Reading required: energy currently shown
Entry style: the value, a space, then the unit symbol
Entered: 7696 kWh
